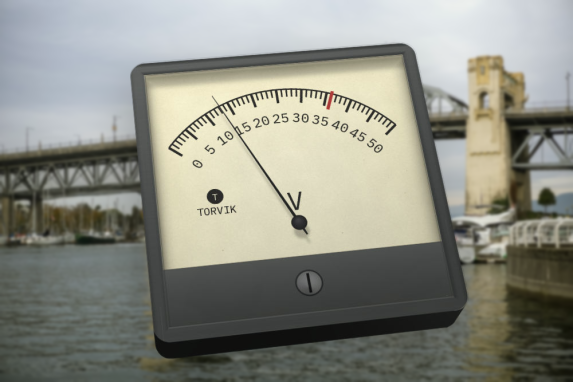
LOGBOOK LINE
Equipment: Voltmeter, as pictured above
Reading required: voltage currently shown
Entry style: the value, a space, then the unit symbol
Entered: 13 V
